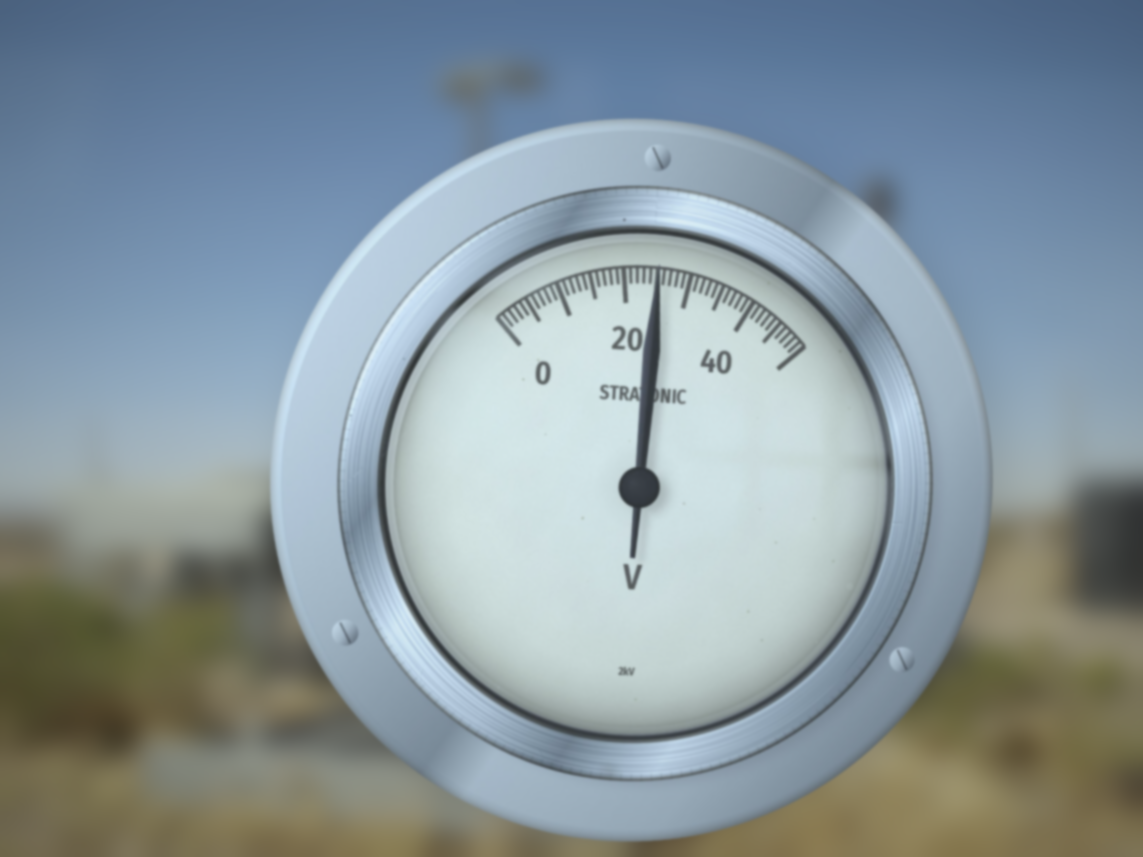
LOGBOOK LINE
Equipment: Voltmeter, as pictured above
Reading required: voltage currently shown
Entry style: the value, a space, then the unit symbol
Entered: 25 V
